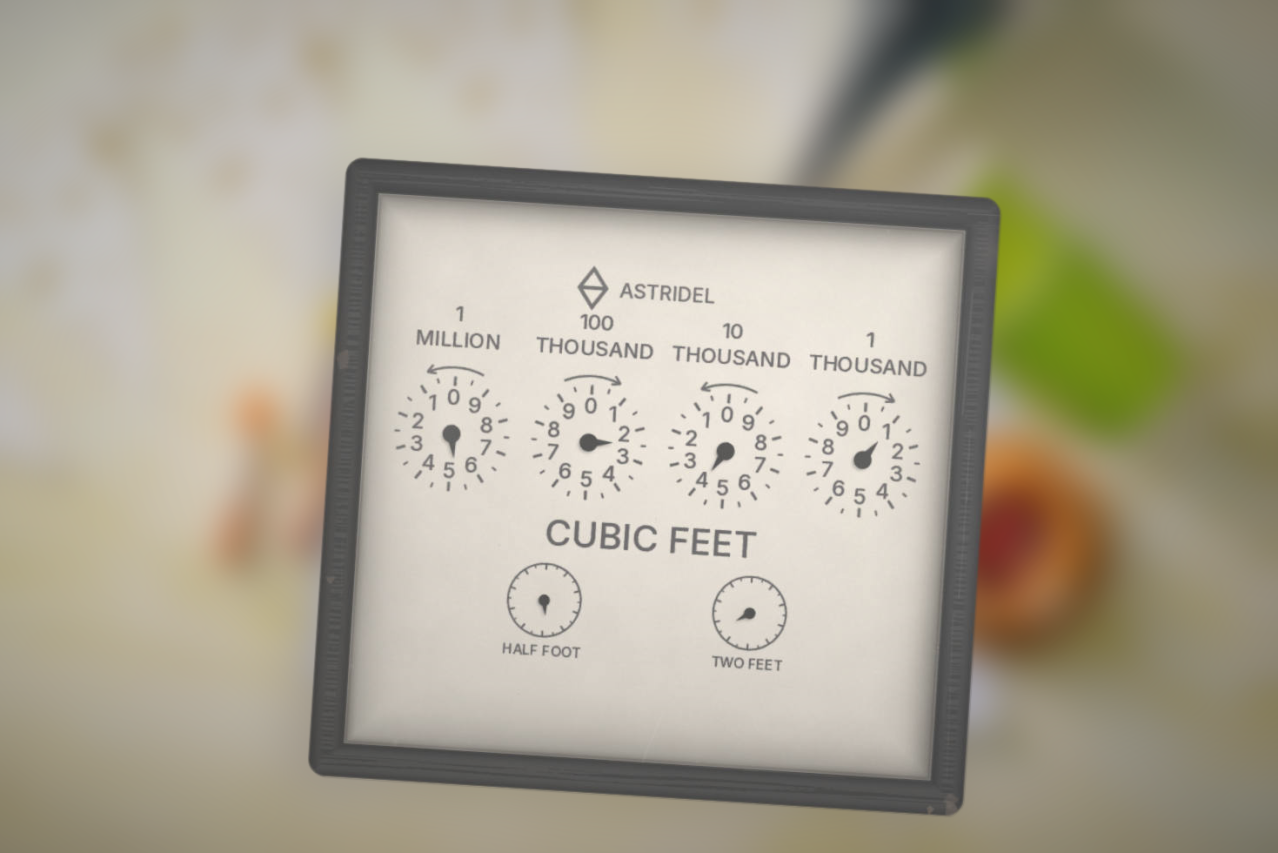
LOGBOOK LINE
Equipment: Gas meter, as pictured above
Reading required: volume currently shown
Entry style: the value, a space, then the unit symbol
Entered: 524100 ft³
